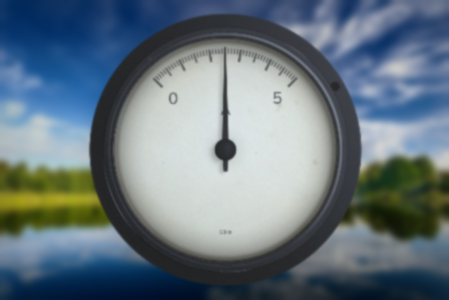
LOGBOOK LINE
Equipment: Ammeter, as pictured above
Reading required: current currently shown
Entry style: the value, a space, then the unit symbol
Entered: 2.5 A
